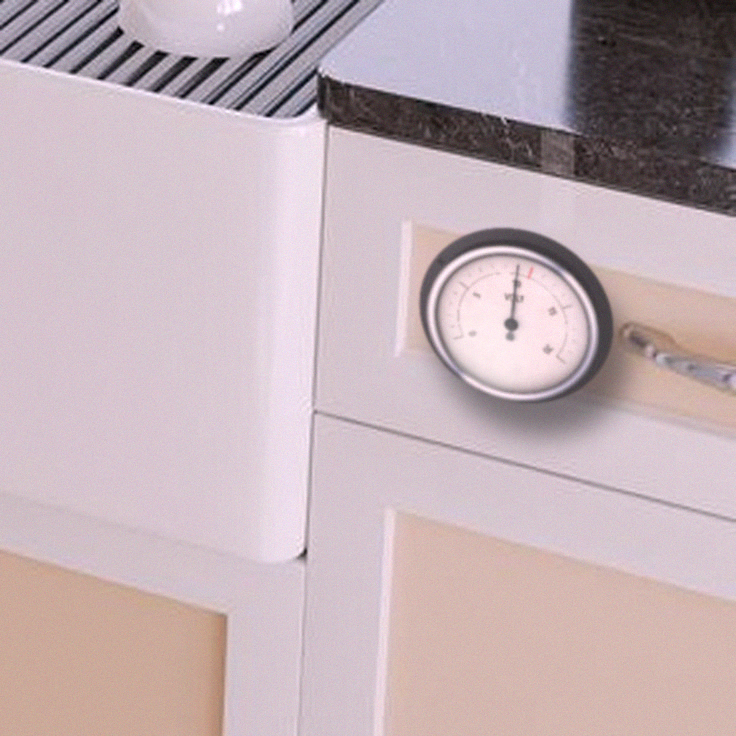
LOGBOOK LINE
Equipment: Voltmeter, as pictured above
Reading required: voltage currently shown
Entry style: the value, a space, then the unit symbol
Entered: 10 V
